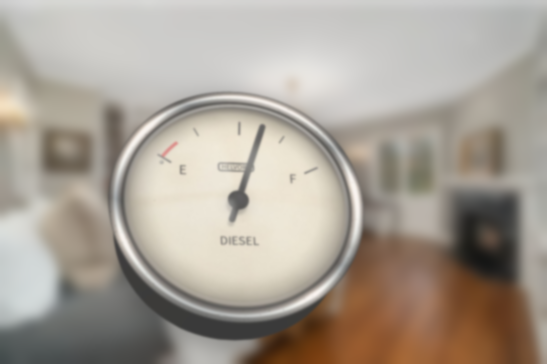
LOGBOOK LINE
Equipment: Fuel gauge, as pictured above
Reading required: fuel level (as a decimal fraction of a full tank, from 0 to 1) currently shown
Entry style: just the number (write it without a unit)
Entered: 0.625
